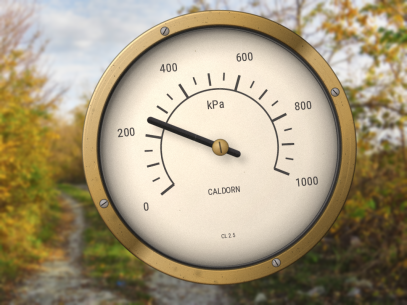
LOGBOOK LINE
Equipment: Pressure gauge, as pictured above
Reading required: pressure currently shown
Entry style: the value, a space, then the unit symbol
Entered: 250 kPa
